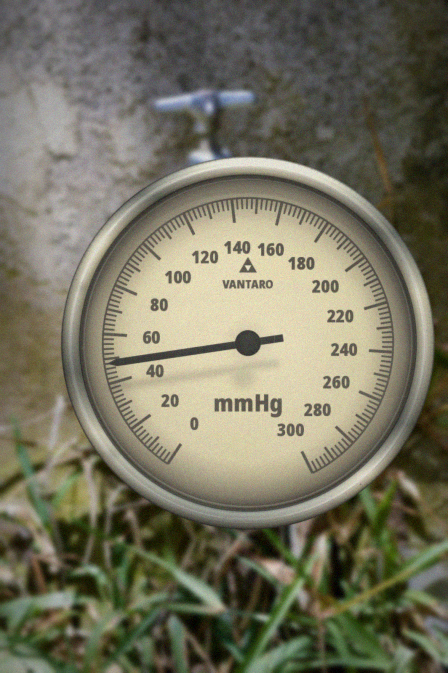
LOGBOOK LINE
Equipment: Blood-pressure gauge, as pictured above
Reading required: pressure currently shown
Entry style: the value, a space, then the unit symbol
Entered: 48 mmHg
